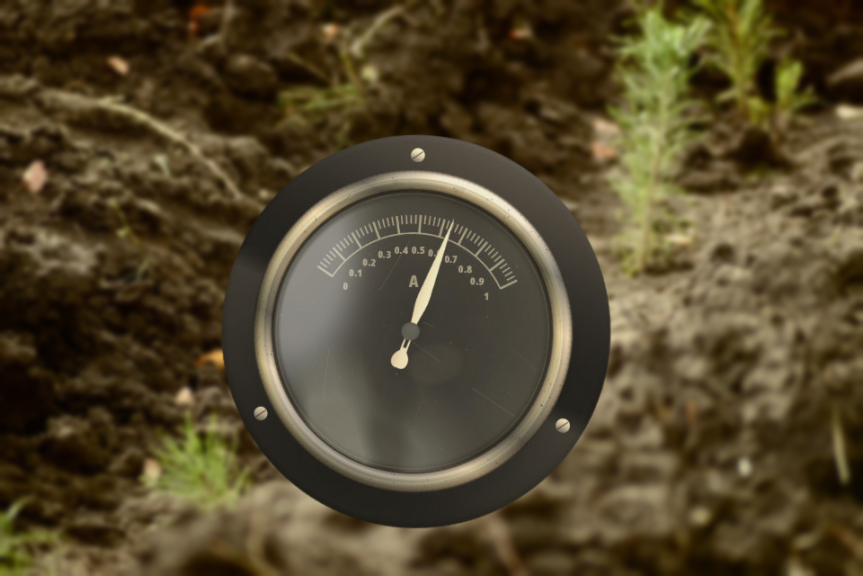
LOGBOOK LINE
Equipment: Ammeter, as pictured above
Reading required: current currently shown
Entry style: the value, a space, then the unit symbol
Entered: 0.64 A
